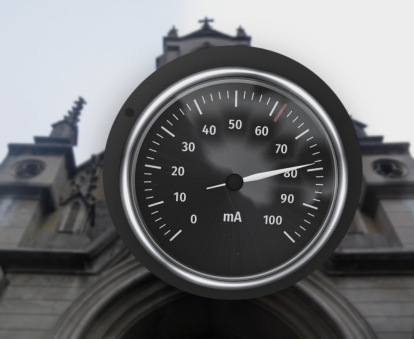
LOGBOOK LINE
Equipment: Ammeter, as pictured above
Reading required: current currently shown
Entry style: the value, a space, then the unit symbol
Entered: 78 mA
